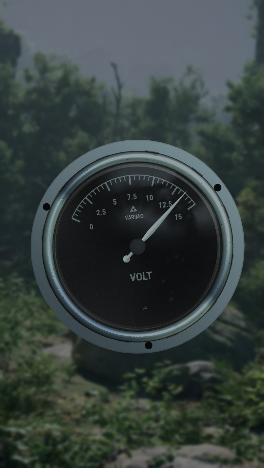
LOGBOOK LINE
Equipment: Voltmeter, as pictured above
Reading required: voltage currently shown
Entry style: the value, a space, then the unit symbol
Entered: 13.5 V
